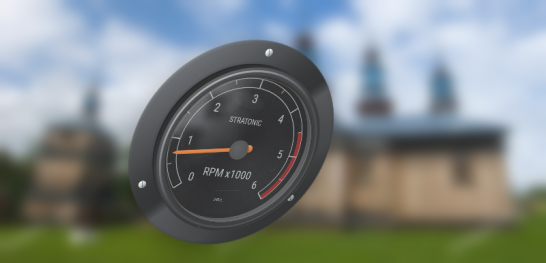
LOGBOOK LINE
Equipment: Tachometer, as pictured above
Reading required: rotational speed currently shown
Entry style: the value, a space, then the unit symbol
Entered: 750 rpm
